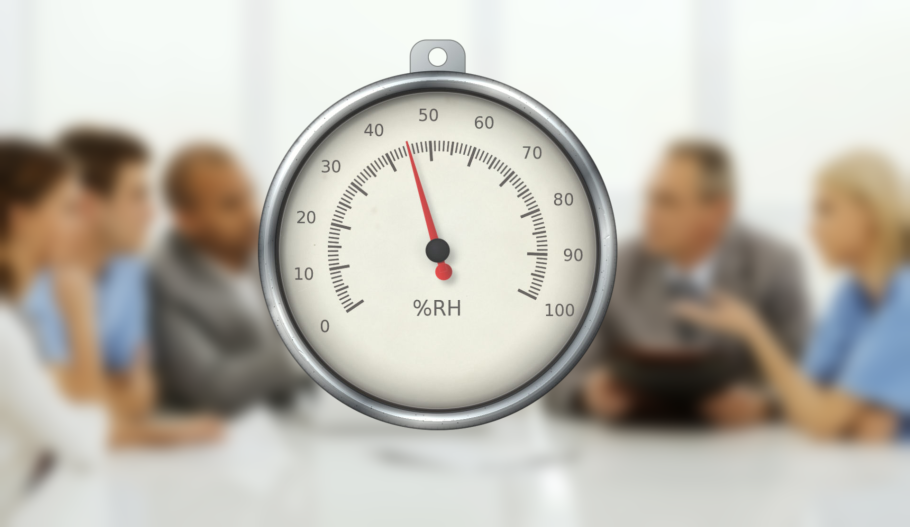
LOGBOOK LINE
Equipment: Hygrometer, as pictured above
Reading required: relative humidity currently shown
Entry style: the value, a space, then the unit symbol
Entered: 45 %
